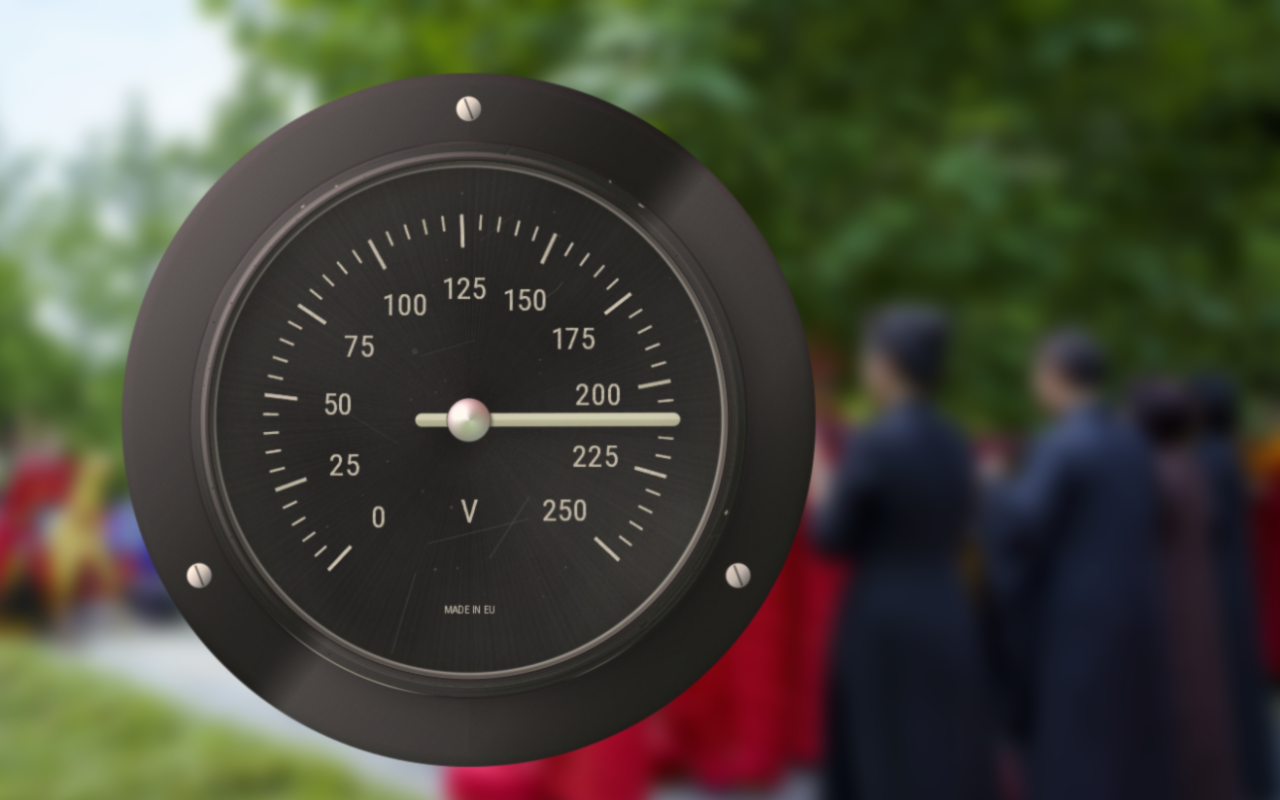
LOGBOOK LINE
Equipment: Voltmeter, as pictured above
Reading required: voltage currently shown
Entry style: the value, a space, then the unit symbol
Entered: 210 V
